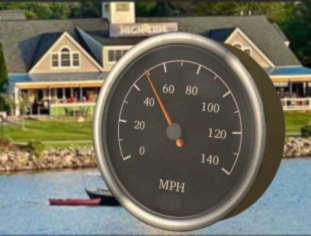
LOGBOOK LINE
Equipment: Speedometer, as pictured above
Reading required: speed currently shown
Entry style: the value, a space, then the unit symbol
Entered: 50 mph
